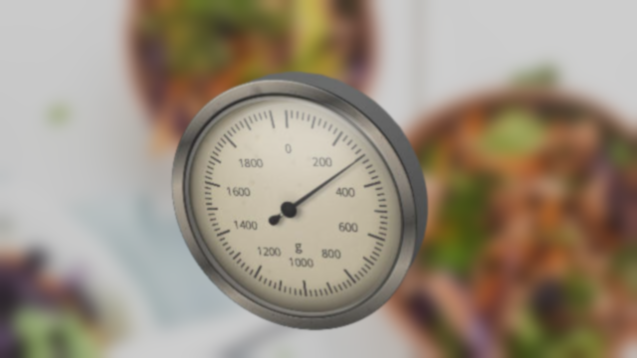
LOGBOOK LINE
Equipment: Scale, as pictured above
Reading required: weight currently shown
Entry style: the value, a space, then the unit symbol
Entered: 300 g
